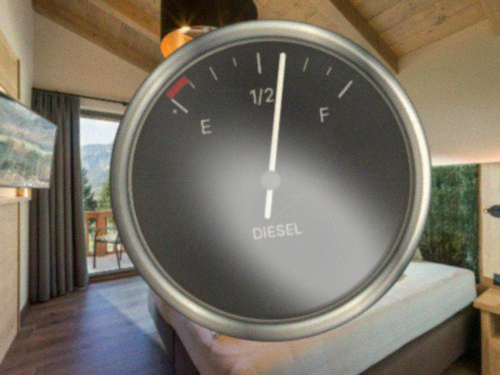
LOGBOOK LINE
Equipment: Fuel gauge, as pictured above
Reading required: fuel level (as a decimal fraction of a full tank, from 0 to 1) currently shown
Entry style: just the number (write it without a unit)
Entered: 0.625
